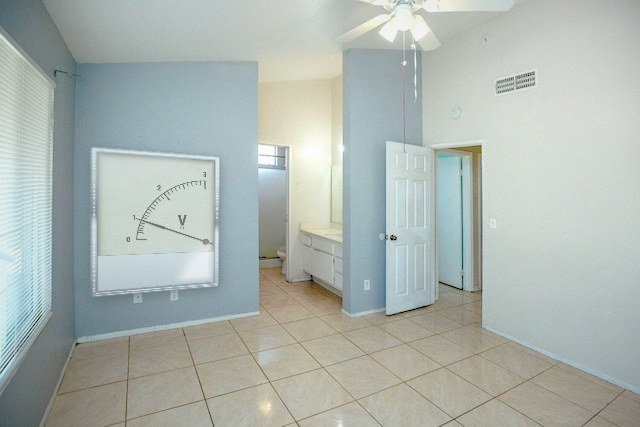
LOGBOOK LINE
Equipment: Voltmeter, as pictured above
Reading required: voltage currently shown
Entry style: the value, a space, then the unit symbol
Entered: 1 V
